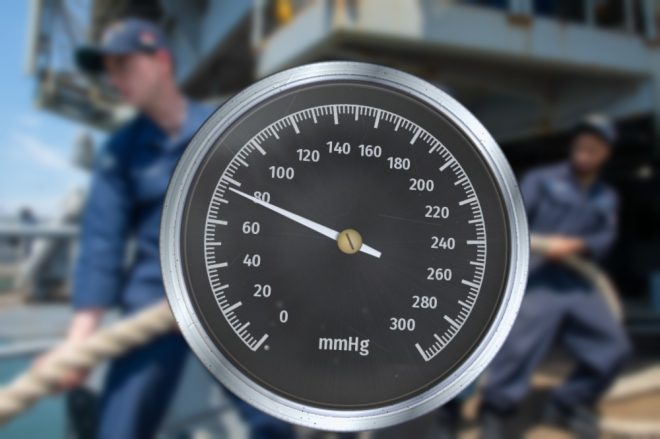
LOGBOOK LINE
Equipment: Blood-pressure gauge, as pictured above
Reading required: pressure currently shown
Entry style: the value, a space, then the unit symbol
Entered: 76 mmHg
